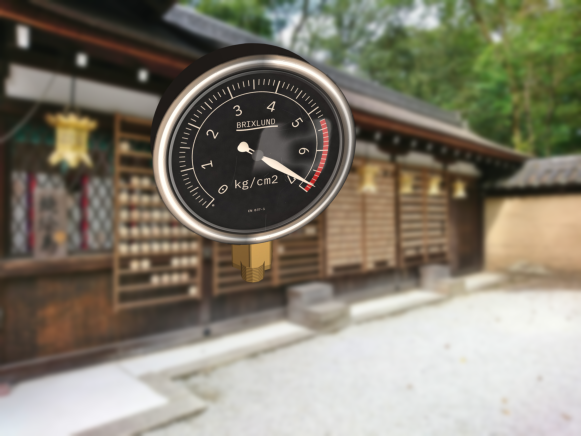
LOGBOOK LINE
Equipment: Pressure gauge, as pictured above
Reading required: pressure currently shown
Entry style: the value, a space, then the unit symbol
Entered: 6.8 kg/cm²
